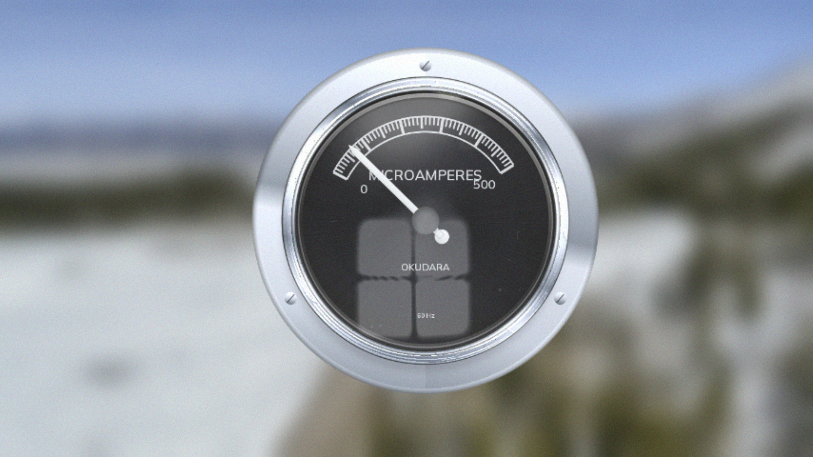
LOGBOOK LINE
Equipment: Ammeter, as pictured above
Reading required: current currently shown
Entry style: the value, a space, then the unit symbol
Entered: 70 µA
